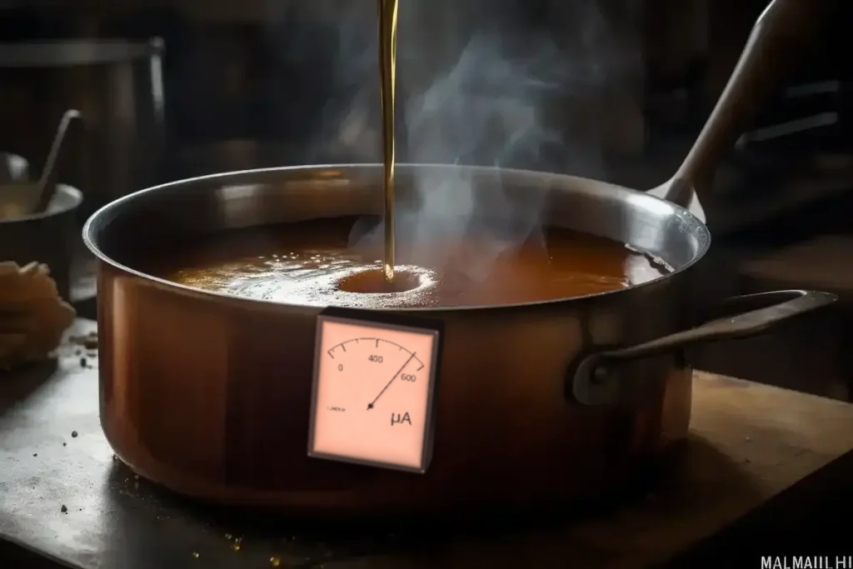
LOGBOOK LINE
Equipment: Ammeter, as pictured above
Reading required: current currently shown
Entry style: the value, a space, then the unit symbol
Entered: 550 µA
